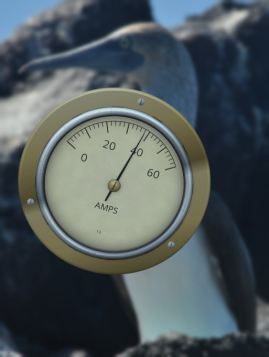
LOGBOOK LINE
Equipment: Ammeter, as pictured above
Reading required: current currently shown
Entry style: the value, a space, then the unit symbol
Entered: 38 A
